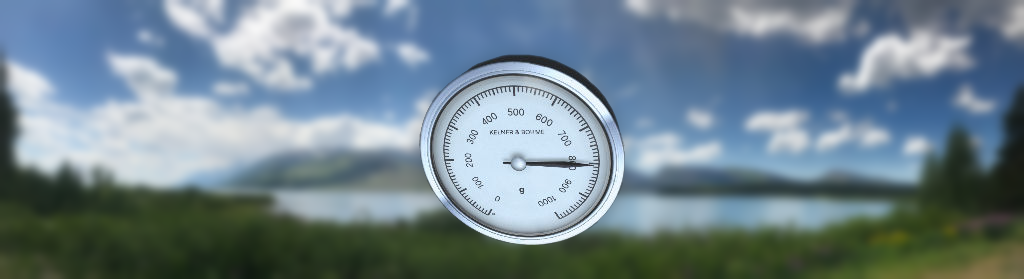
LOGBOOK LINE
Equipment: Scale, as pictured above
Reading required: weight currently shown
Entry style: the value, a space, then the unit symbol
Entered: 800 g
